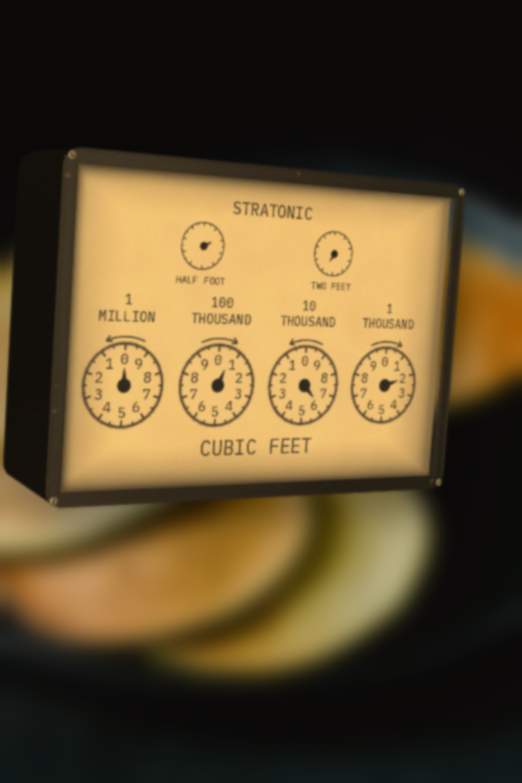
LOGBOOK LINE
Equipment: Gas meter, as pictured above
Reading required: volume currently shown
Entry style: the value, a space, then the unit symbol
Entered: 6200 ft³
